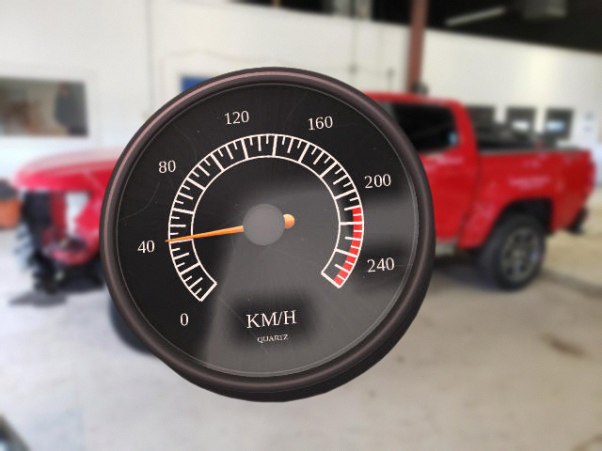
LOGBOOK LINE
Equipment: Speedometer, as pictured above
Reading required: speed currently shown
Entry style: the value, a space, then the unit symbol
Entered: 40 km/h
